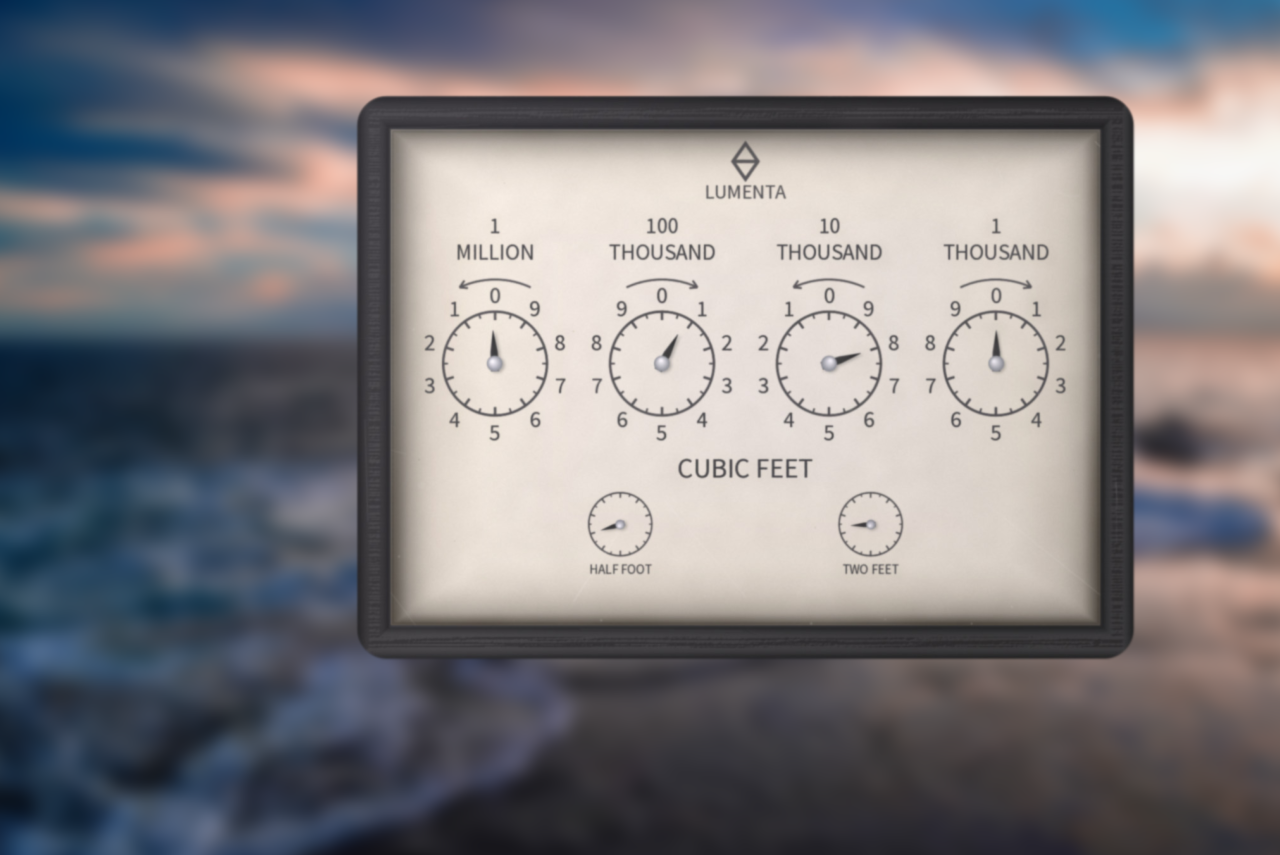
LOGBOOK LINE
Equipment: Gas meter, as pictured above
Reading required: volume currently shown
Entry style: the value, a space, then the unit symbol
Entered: 8000 ft³
